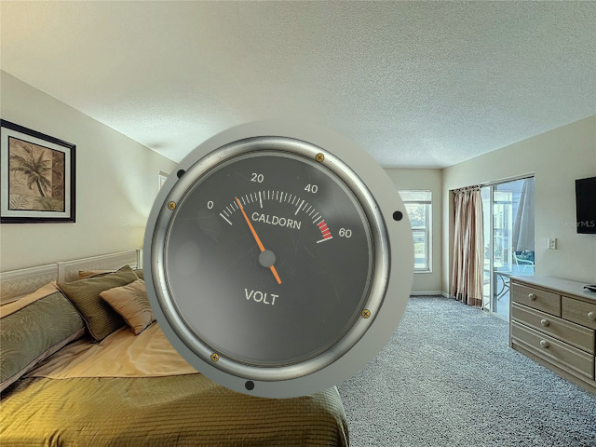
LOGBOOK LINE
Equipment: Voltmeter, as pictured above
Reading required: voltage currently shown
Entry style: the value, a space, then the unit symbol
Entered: 10 V
